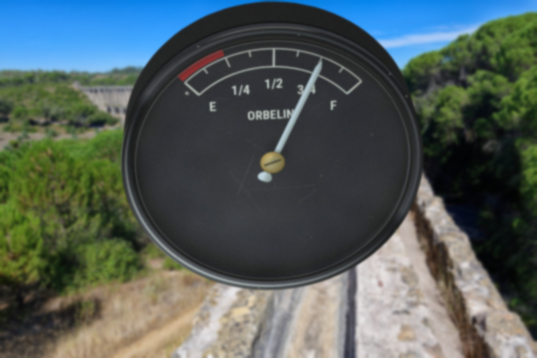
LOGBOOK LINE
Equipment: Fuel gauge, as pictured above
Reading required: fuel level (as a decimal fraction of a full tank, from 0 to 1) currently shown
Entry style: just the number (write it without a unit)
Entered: 0.75
